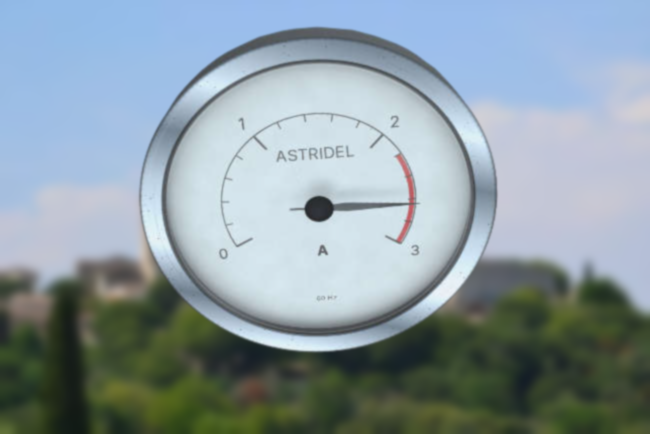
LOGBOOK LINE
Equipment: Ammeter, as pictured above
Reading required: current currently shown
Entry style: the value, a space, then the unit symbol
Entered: 2.6 A
